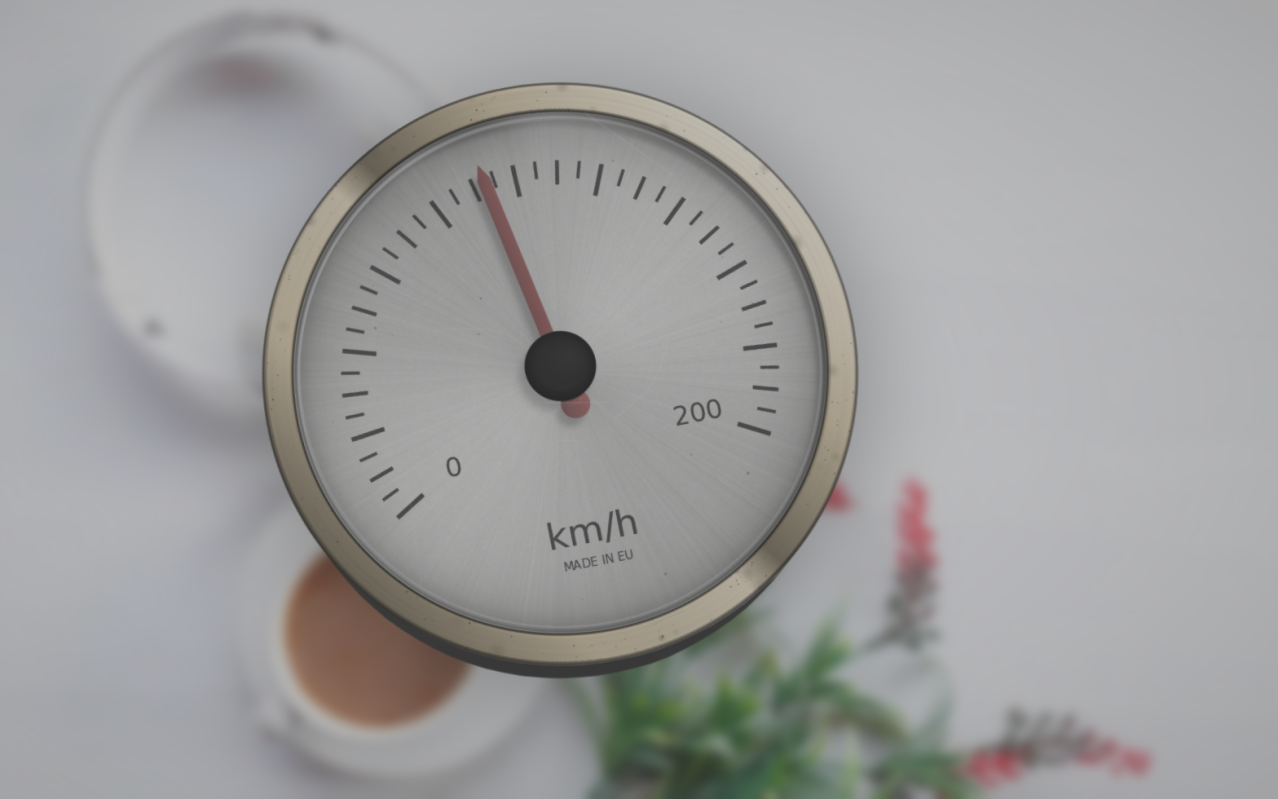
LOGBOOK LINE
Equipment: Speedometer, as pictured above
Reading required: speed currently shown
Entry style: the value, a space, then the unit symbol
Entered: 92.5 km/h
